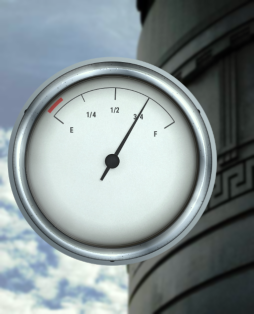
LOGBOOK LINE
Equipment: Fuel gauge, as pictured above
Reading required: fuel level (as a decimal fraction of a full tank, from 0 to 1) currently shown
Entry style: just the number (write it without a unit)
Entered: 0.75
